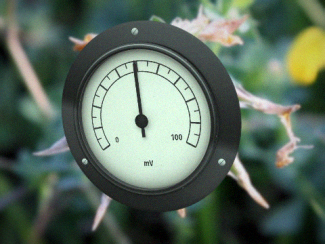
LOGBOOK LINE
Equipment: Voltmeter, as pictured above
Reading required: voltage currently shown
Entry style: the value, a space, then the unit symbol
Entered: 50 mV
